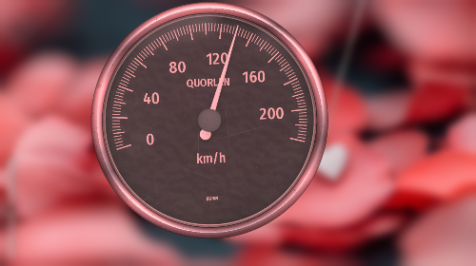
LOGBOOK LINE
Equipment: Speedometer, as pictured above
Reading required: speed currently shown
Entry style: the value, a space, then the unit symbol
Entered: 130 km/h
